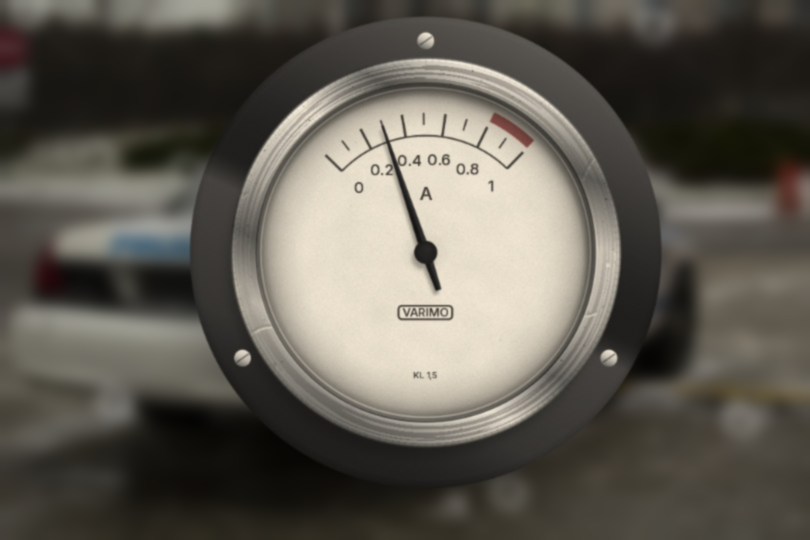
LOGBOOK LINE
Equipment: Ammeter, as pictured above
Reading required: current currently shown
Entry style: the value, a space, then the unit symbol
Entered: 0.3 A
